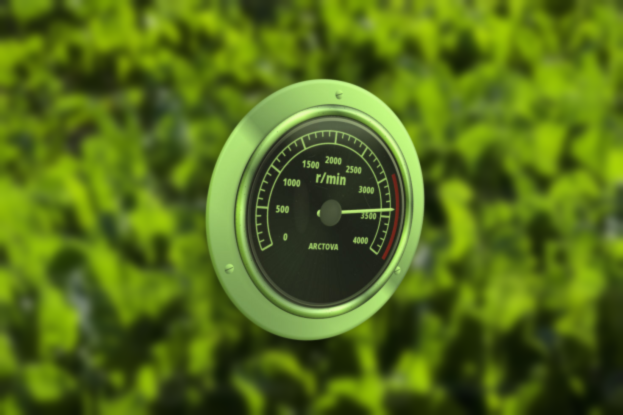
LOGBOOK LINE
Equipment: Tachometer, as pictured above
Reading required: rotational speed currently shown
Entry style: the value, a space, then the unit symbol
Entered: 3400 rpm
